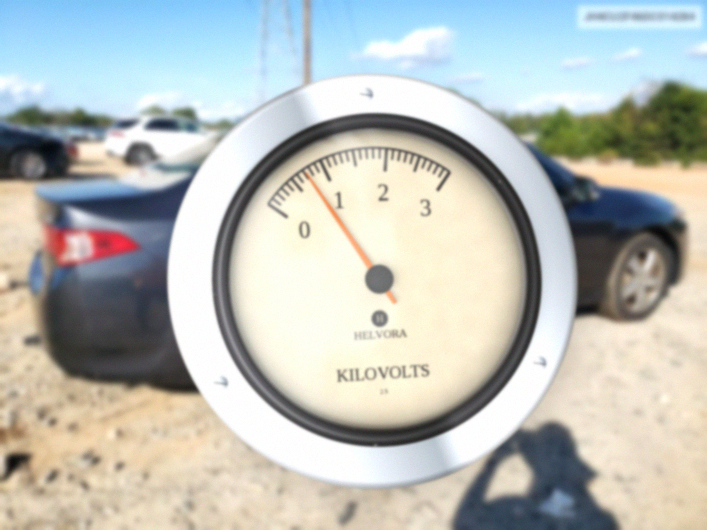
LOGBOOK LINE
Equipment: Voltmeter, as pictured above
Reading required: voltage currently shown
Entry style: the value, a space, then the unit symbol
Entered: 0.7 kV
